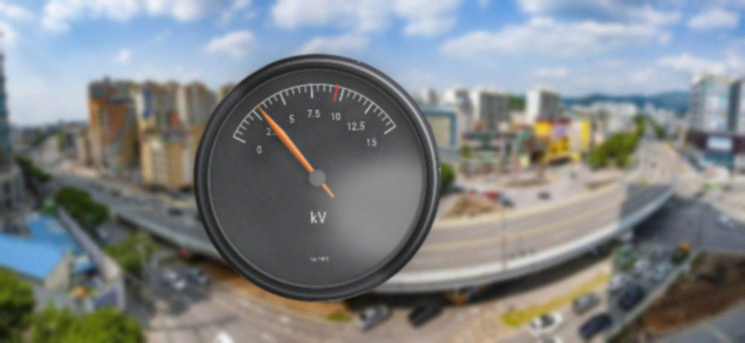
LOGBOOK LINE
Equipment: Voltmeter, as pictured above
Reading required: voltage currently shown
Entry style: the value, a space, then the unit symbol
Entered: 3 kV
